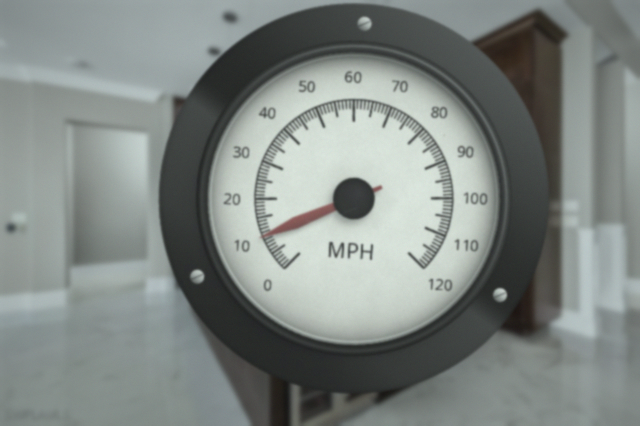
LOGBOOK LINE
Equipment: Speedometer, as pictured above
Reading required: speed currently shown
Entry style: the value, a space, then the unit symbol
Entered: 10 mph
